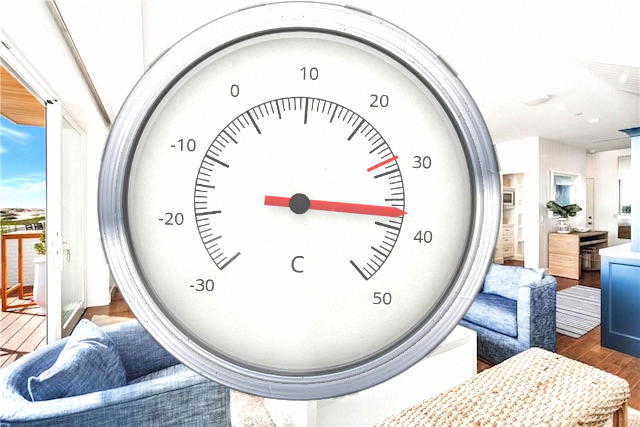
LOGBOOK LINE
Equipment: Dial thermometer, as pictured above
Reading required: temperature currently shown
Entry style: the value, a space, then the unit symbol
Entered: 37 °C
